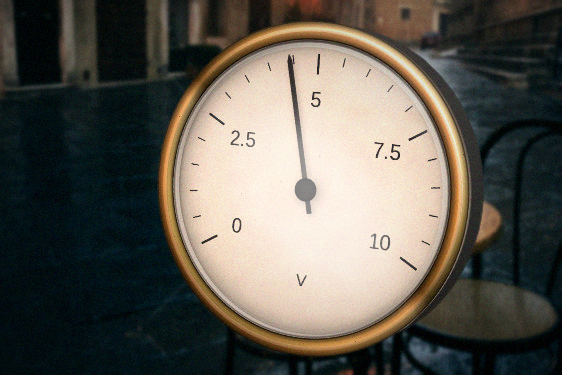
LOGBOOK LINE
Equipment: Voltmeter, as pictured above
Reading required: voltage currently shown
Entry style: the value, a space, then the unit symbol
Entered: 4.5 V
